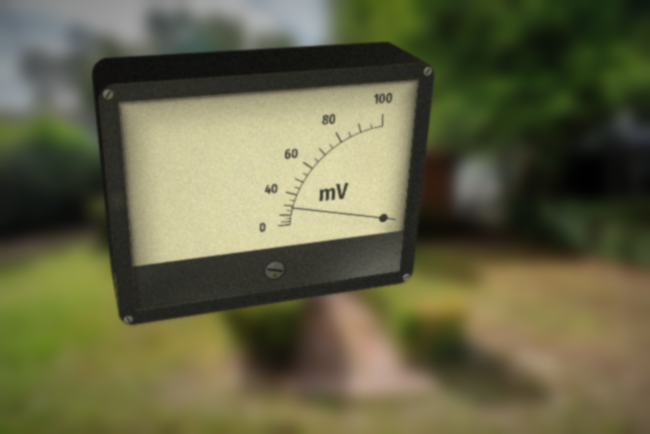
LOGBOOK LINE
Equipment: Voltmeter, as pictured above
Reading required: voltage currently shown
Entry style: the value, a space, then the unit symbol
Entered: 30 mV
